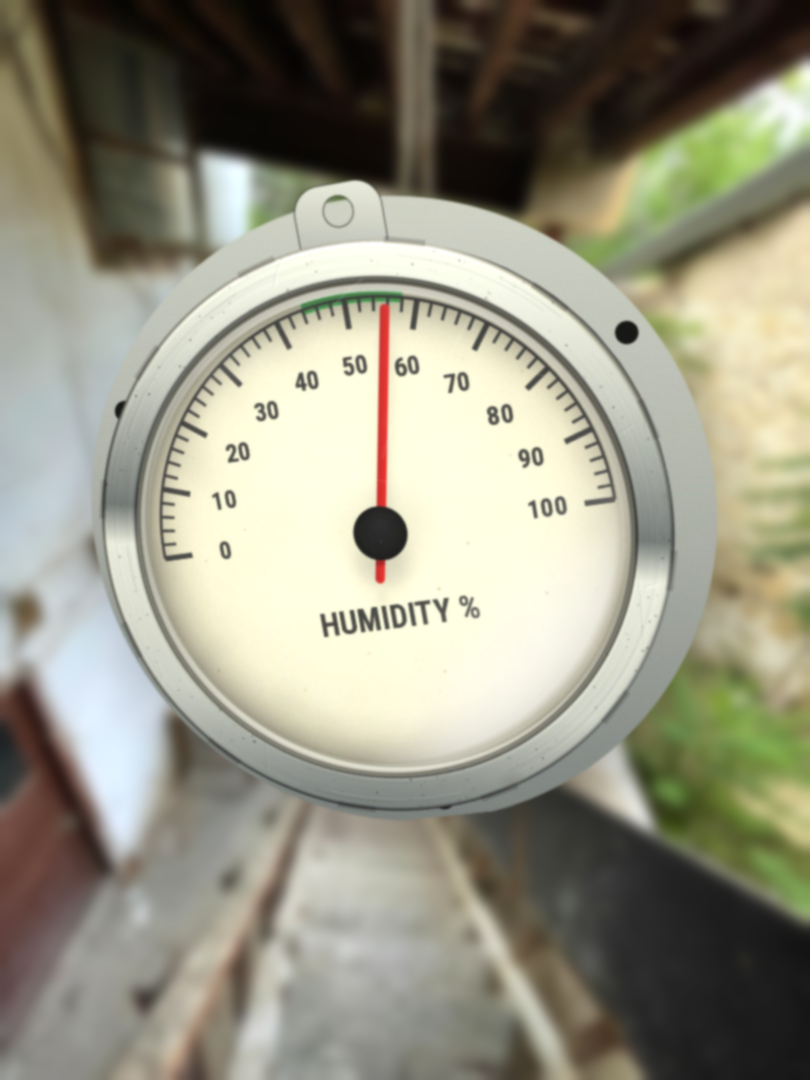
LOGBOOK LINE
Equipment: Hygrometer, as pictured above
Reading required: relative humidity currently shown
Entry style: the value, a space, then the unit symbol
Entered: 56 %
